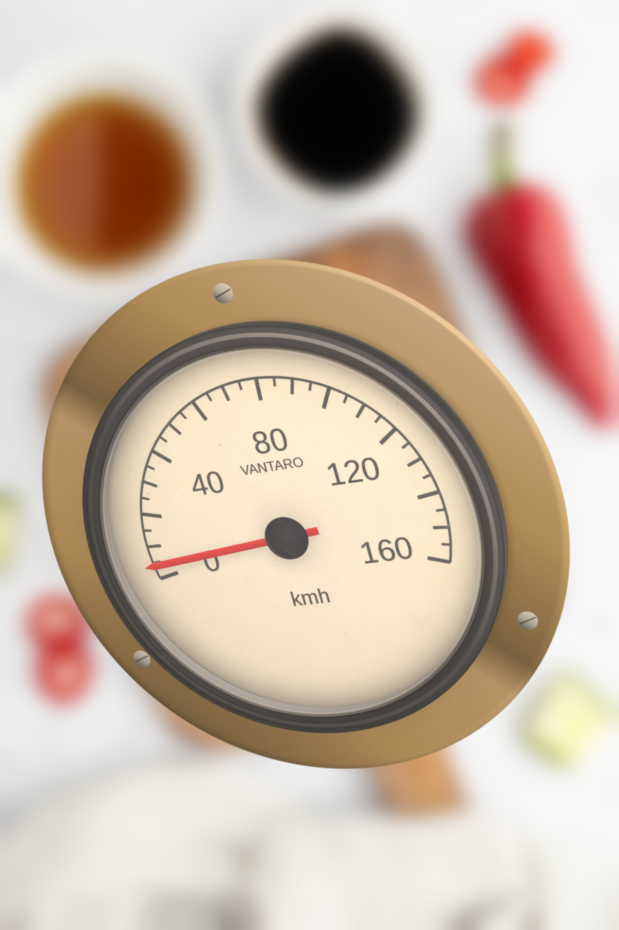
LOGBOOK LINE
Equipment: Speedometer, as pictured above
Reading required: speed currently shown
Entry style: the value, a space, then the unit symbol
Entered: 5 km/h
